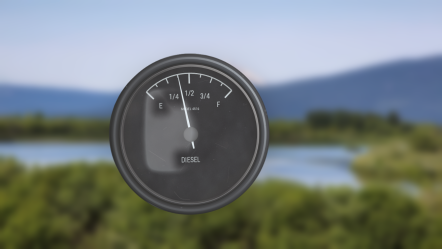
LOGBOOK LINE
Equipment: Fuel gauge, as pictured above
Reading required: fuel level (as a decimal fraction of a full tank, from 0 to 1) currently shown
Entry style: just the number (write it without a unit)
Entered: 0.375
